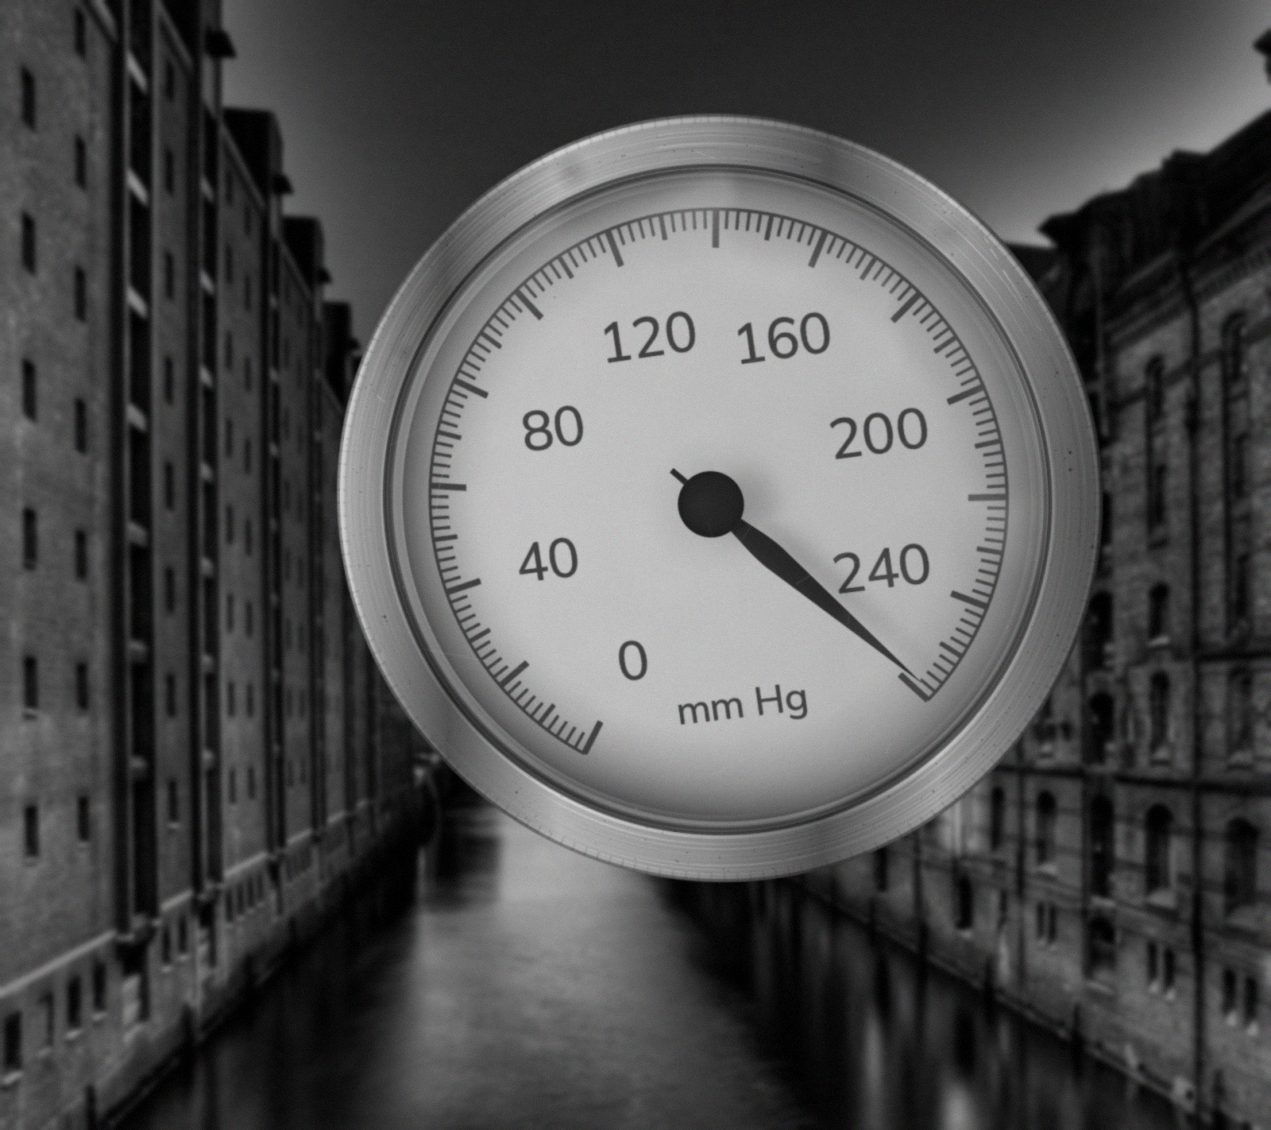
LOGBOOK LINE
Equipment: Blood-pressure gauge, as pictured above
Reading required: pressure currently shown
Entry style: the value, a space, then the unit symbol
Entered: 258 mmHg
